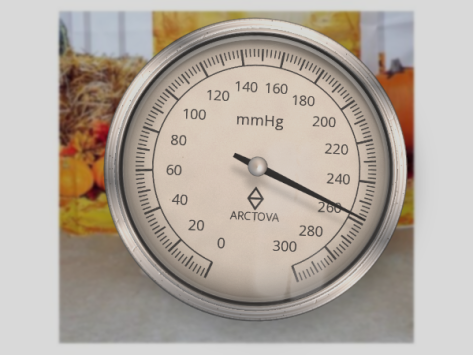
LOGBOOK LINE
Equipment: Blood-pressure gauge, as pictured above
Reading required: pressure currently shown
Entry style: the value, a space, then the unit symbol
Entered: 258 mmHg
